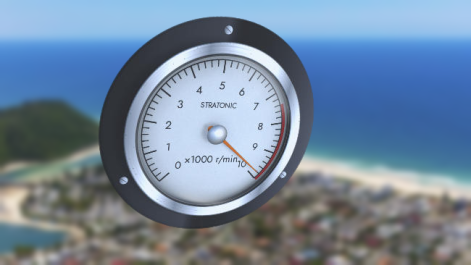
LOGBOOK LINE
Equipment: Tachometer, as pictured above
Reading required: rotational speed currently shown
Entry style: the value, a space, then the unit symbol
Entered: 9800 rpm
